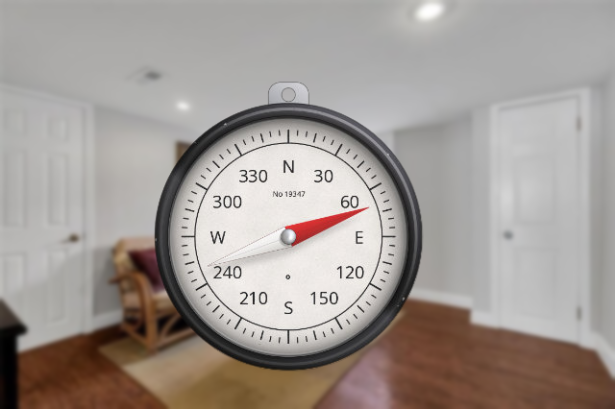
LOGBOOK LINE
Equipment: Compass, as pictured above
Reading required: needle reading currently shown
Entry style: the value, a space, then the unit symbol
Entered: 70 °
